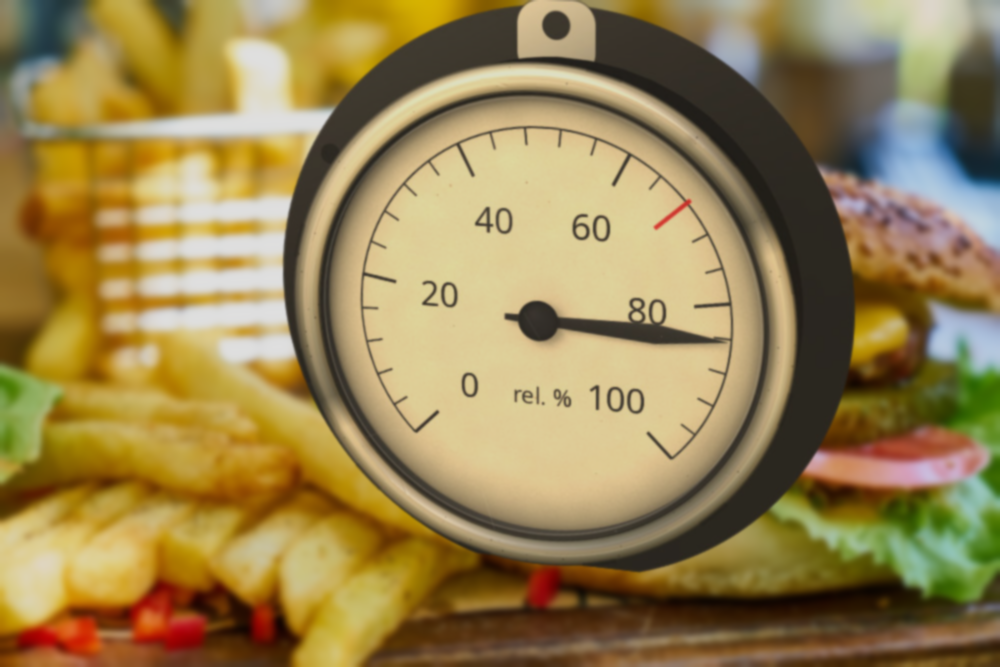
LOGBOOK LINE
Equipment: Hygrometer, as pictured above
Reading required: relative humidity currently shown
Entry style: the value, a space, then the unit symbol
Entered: 84 %
